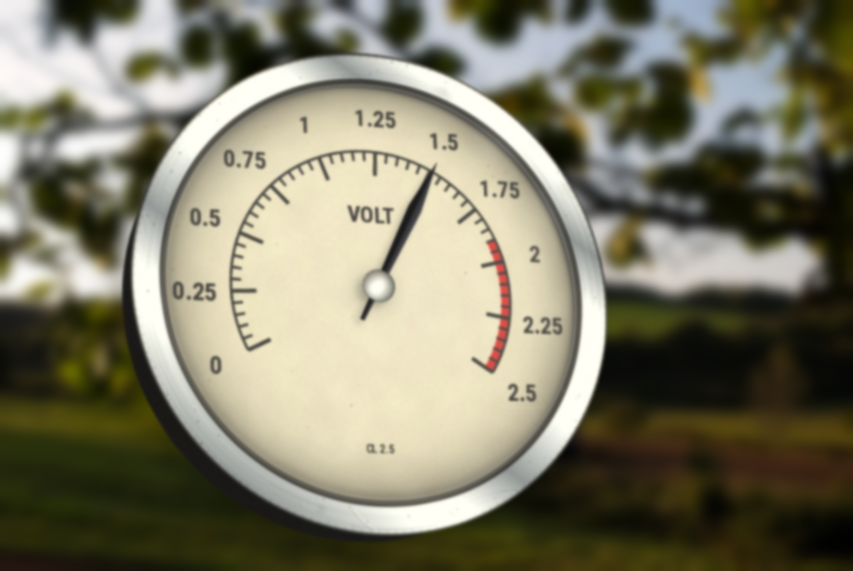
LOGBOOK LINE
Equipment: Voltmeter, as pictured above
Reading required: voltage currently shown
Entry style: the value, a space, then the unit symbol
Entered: 1.5 V
